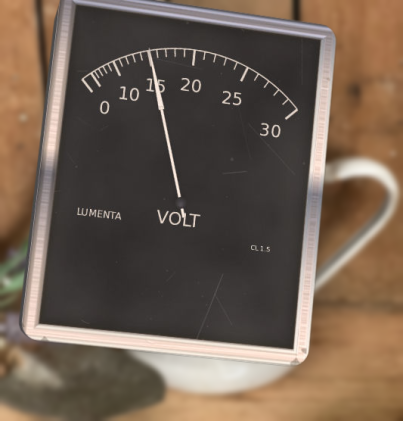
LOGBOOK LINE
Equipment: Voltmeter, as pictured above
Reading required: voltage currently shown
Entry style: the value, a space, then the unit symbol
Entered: 15 V
